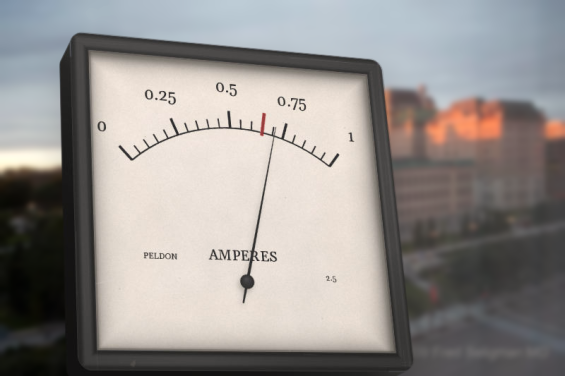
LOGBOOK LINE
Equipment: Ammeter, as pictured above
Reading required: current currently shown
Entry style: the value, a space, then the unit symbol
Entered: 0.7 A
